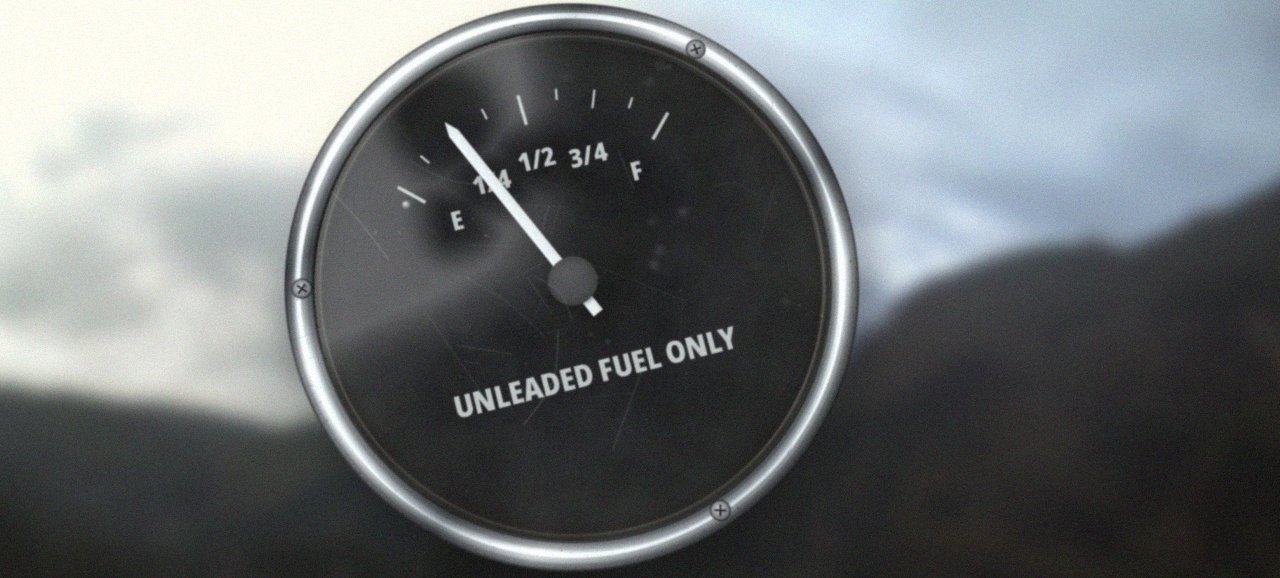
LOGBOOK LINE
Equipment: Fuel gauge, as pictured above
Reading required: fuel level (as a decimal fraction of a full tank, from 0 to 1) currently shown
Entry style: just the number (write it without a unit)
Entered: 0.25
